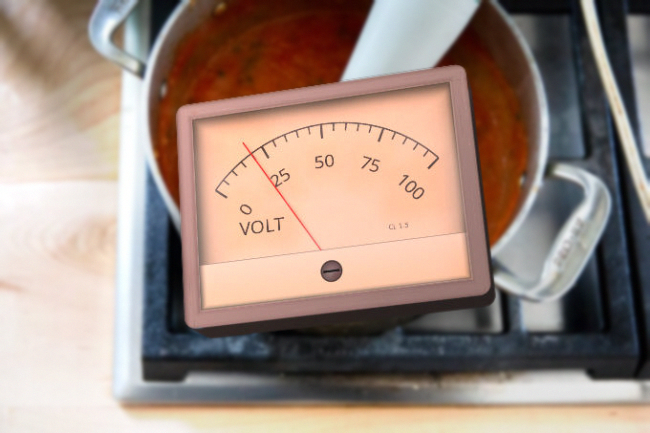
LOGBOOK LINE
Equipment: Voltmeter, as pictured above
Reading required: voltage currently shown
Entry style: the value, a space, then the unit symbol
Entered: 20 V
